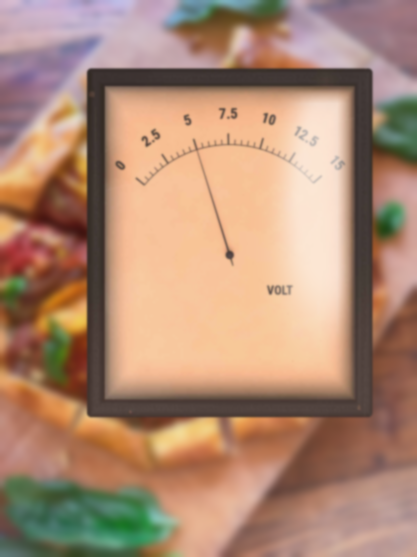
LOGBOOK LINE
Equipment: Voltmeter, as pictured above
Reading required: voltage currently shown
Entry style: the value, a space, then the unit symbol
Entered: 5 V
